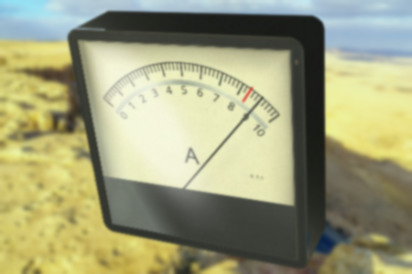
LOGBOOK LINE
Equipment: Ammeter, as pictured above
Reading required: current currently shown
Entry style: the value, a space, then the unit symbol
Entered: 9 A
